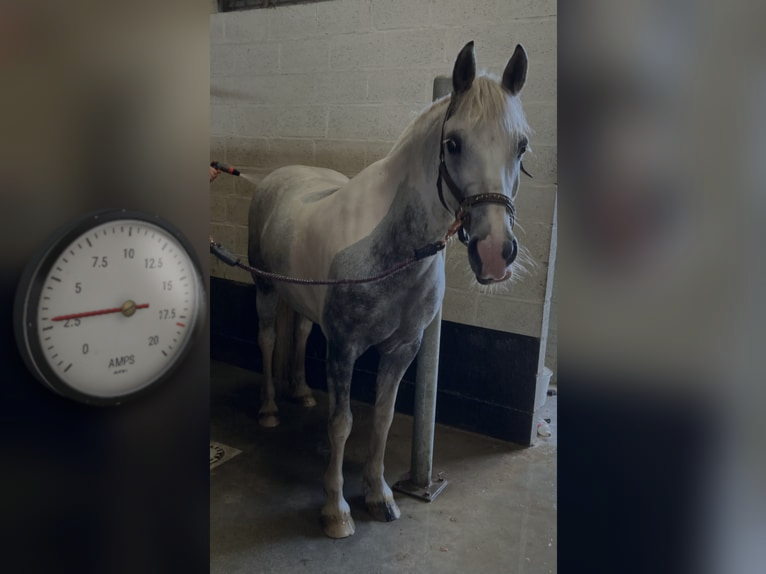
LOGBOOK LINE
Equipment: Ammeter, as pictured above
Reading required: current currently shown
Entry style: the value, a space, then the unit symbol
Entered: 3 A
